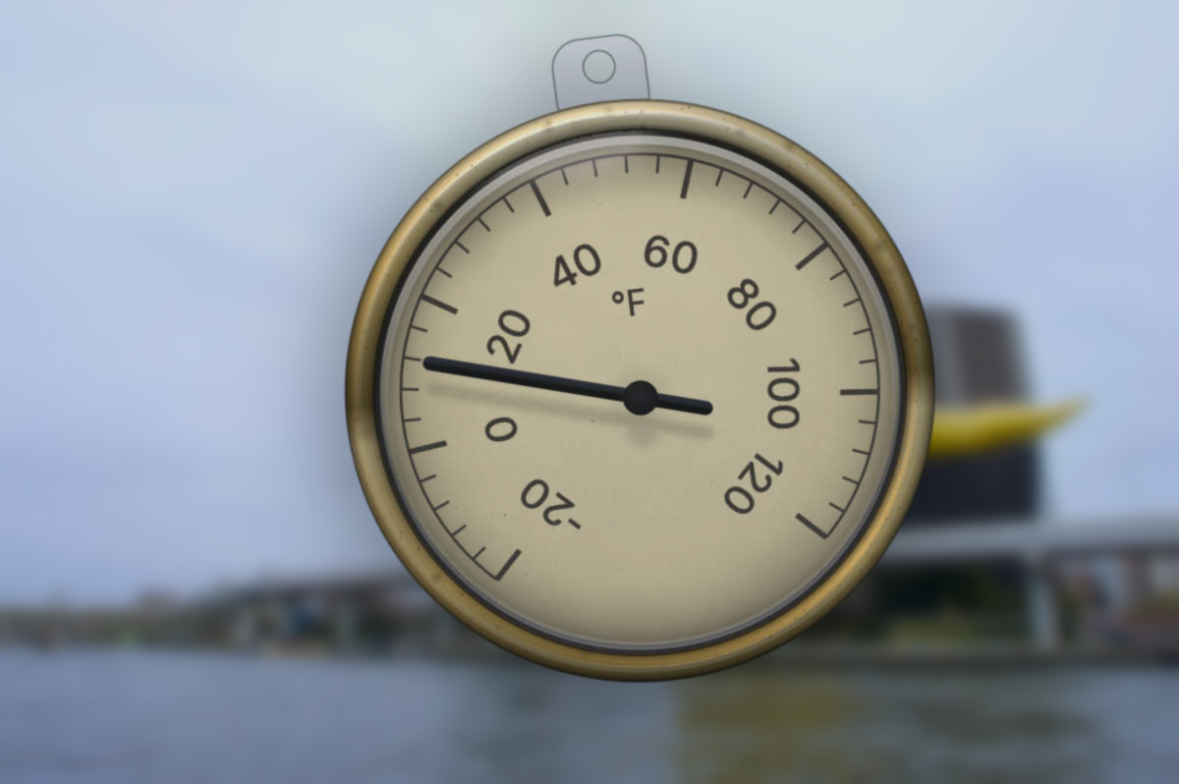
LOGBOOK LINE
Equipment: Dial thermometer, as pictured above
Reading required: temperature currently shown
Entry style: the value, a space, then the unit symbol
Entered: 12 °F
